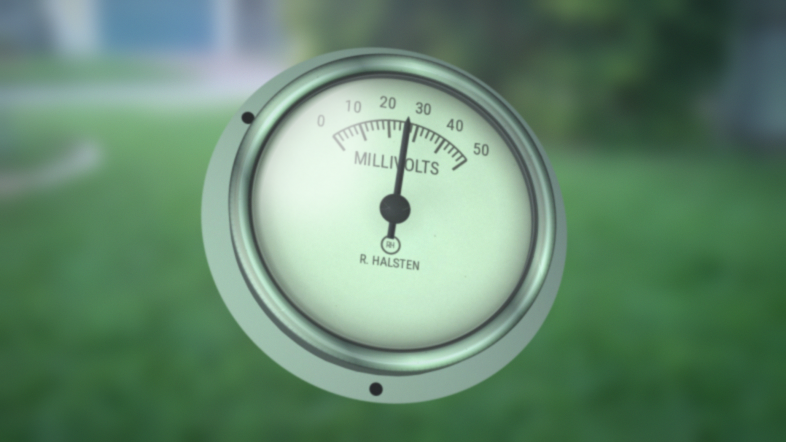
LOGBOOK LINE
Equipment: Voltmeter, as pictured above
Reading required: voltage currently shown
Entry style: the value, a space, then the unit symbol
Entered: 26 mV
